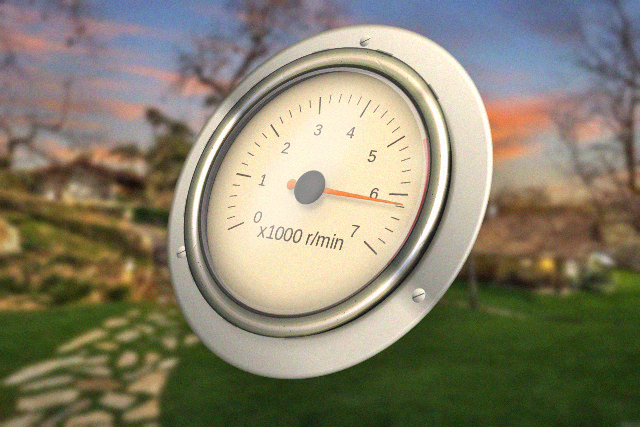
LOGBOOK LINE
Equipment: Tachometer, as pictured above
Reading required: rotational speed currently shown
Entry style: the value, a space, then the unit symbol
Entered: 6200 rpm
